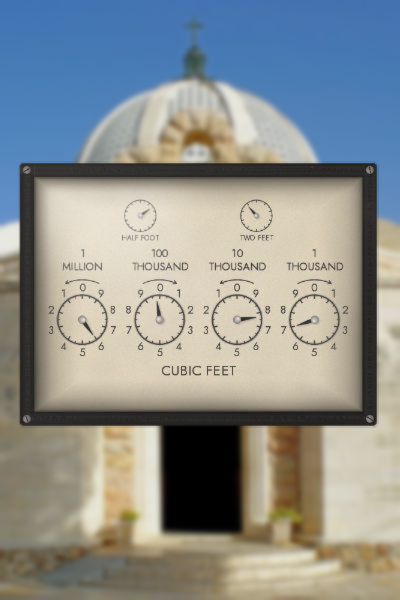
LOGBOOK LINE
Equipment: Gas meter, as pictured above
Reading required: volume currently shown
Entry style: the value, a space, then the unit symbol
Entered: 597700 ft³
